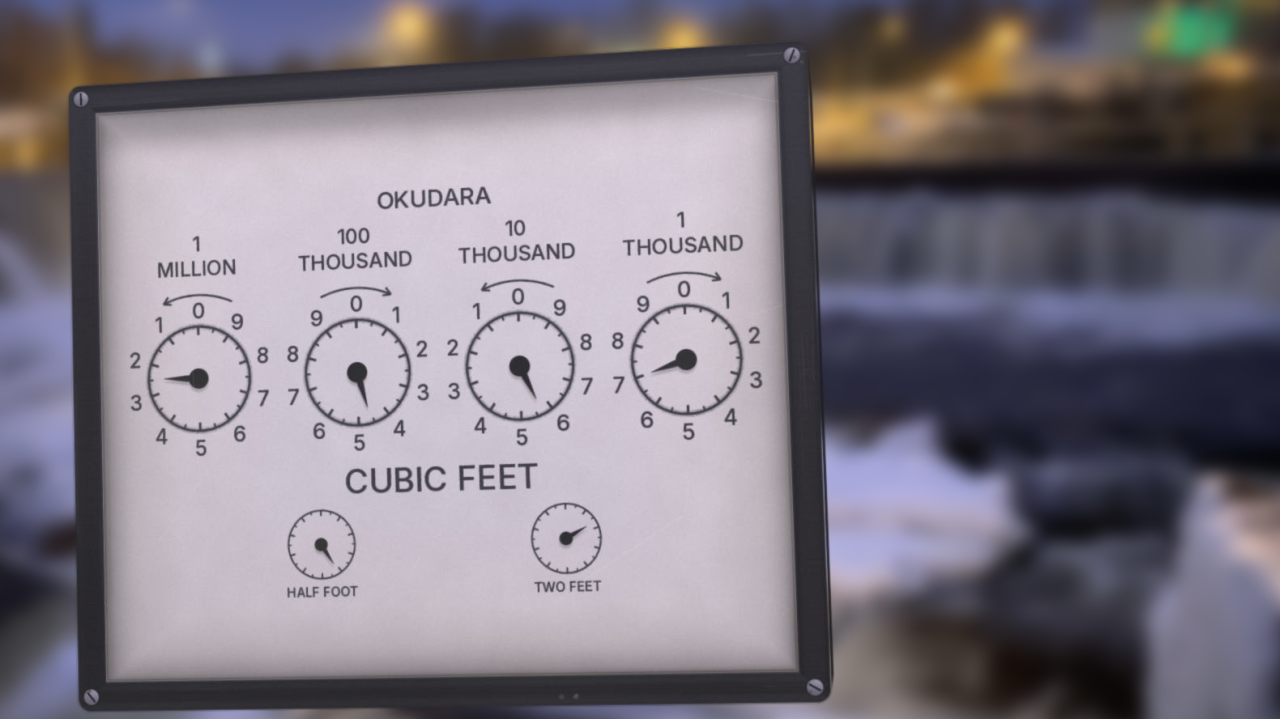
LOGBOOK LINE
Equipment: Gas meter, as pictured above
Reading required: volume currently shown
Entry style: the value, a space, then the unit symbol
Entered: 245700 ft³
